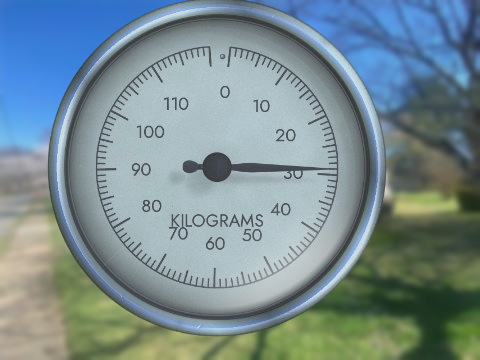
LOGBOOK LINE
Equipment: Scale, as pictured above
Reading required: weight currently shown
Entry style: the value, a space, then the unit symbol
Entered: 29 kg
